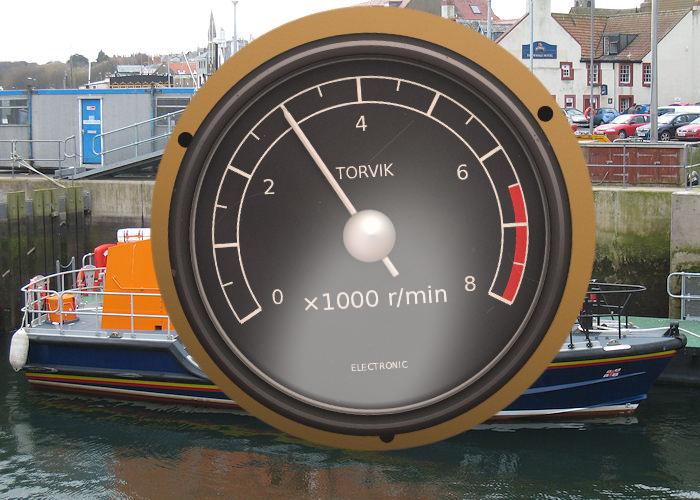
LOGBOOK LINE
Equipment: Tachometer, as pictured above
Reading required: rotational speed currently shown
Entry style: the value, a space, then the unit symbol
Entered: 3000 rpm
